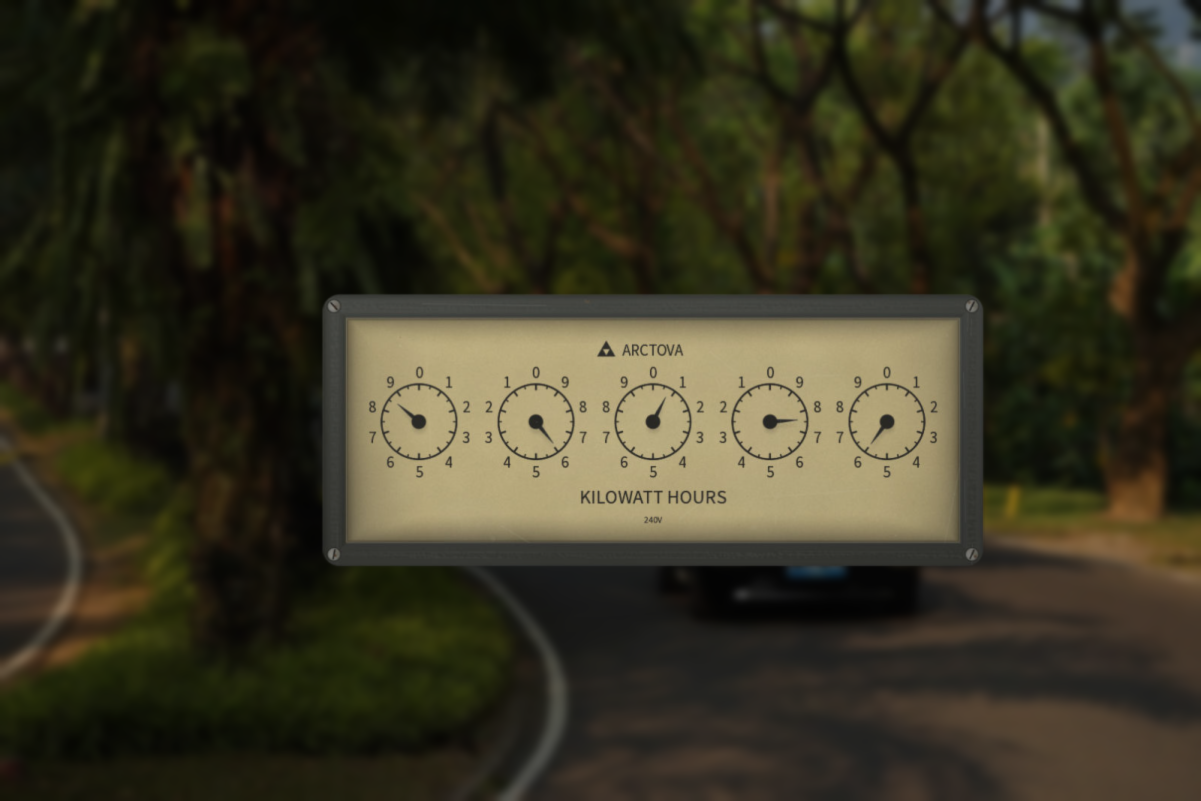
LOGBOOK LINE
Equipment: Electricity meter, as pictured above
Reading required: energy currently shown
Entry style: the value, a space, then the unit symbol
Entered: 86076 kWh
